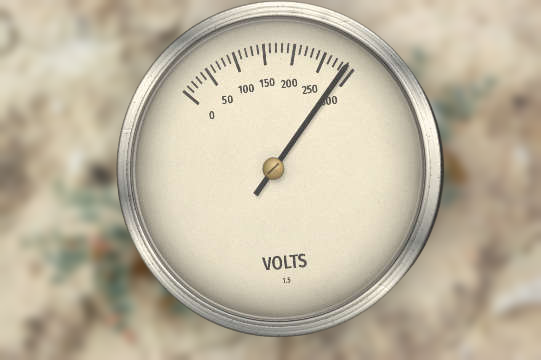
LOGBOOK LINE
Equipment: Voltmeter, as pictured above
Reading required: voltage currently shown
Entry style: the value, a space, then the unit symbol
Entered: 290 V
